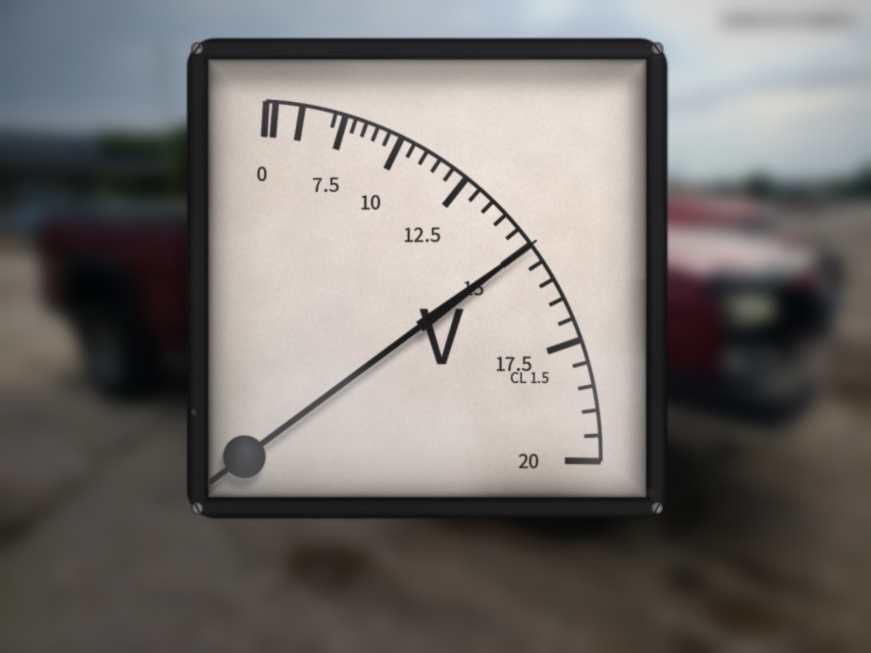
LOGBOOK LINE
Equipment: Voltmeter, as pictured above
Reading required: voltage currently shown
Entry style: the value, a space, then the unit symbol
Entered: 15 V
